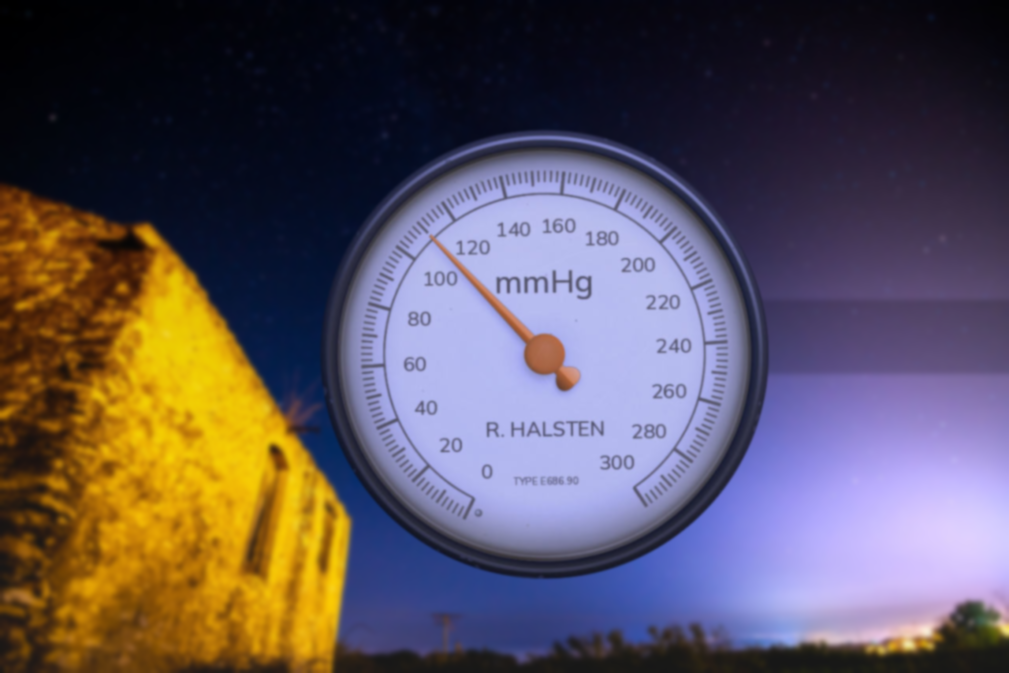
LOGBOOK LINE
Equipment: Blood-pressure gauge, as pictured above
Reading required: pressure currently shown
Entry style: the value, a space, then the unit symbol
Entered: 110 mmHg
